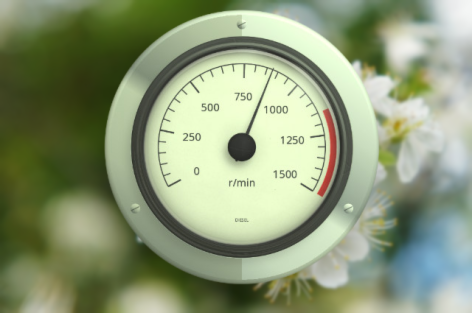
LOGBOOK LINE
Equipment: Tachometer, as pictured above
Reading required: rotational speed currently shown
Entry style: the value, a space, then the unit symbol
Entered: 875 rpm
